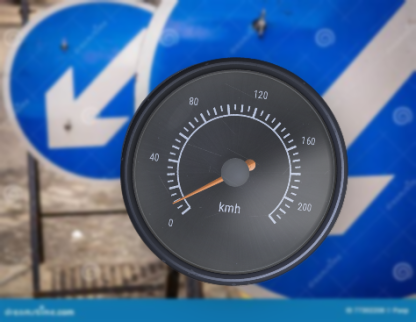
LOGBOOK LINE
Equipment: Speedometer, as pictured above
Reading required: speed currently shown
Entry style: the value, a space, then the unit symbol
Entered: 10 km/h
